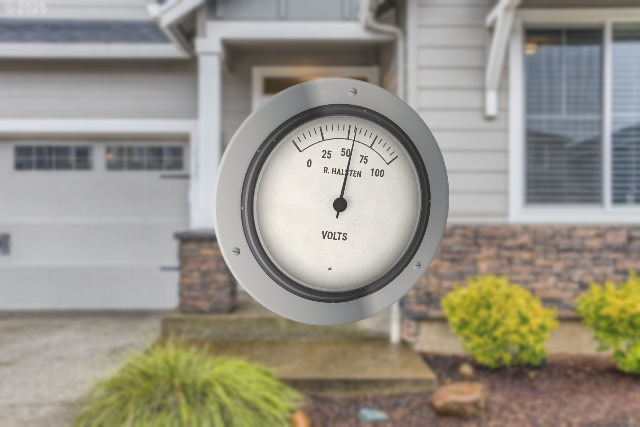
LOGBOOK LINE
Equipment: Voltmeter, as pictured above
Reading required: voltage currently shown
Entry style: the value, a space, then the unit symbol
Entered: 55 V
